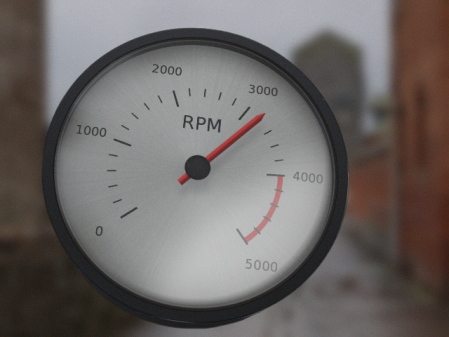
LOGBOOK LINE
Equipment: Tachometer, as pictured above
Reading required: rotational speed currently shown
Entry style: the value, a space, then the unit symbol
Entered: 3200 rpm
